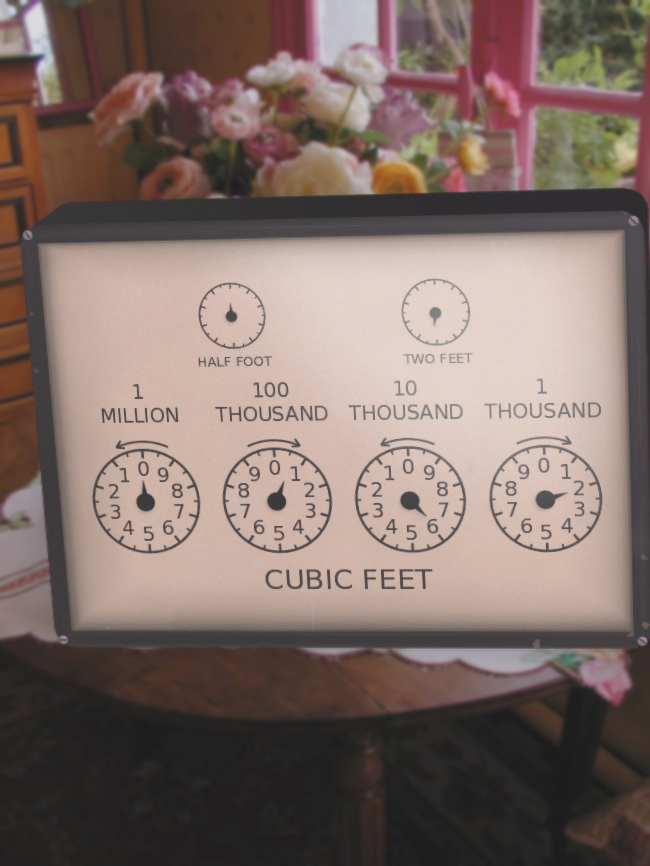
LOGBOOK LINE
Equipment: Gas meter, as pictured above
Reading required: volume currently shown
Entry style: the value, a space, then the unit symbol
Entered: 6200 ft³
